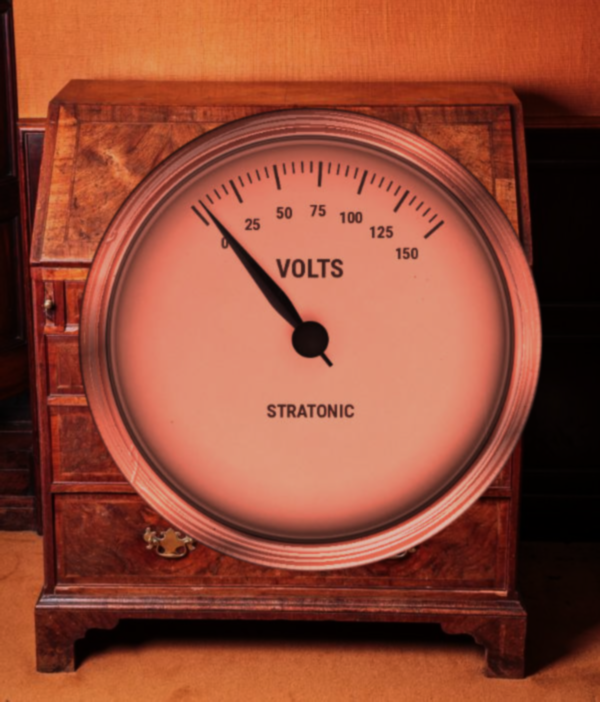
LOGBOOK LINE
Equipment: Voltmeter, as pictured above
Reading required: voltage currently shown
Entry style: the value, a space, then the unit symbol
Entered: 5 V
